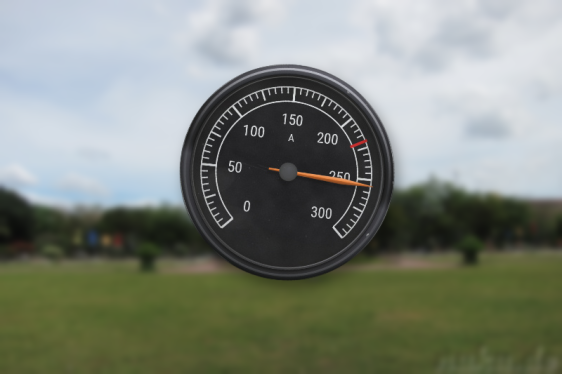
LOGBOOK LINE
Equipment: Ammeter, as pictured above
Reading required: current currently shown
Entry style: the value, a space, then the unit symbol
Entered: 255 A
